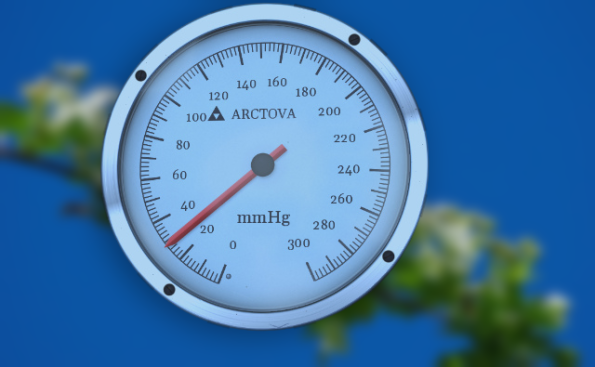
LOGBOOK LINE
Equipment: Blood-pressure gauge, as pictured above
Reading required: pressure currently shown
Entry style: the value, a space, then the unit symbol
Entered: 28 mmHg
